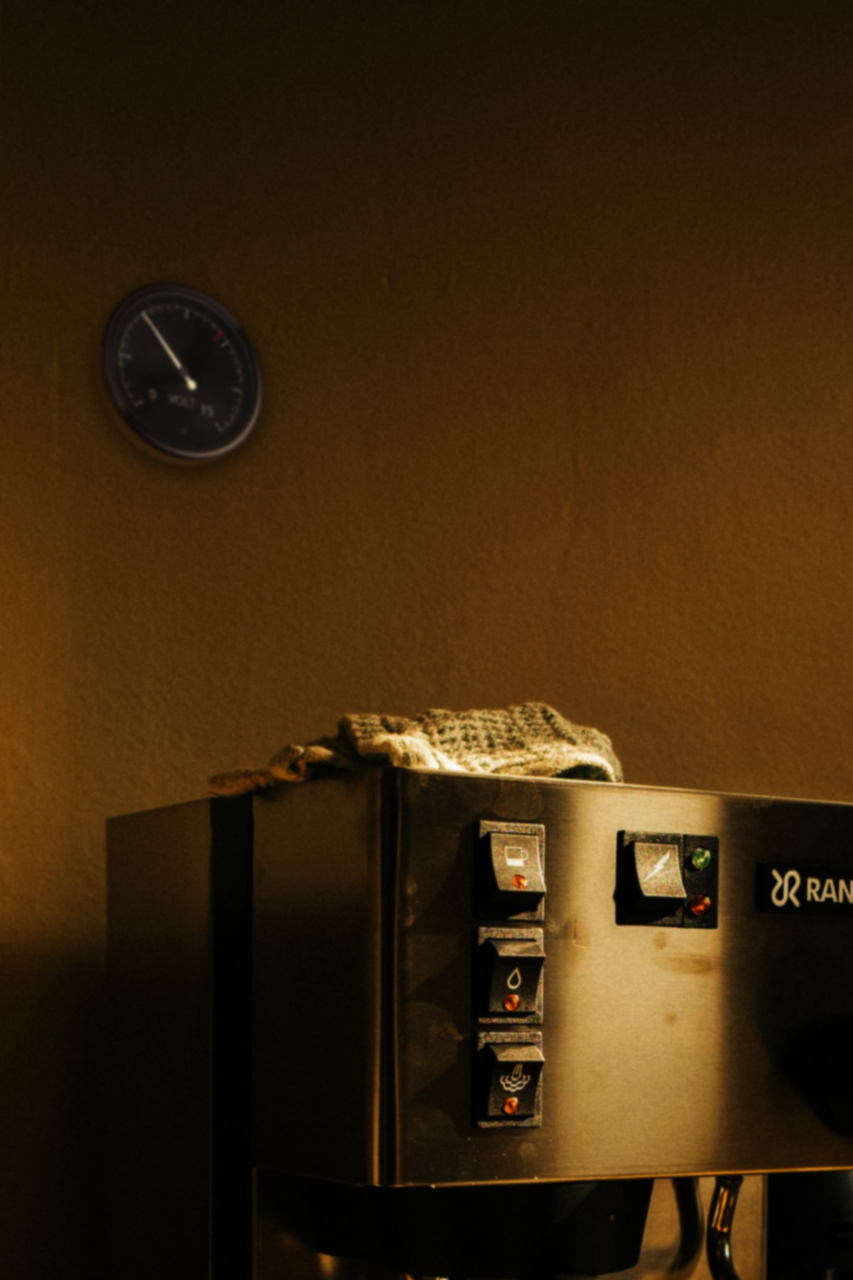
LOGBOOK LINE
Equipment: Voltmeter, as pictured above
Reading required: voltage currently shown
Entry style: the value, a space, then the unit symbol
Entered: 5 V
